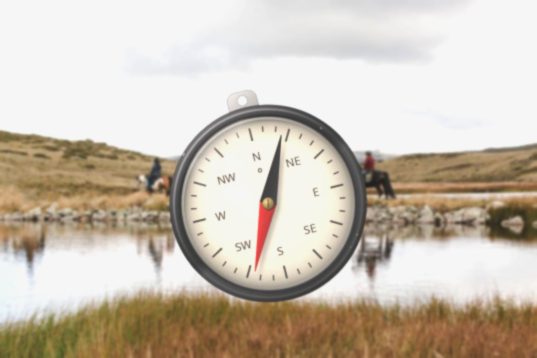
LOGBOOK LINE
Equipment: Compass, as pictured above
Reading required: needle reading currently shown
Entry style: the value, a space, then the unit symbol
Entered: 205 °
